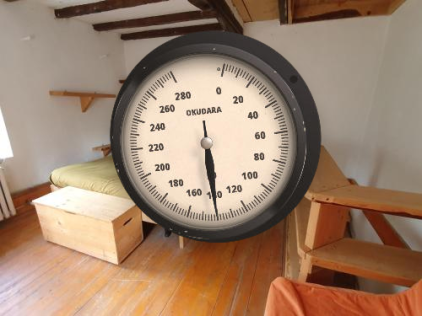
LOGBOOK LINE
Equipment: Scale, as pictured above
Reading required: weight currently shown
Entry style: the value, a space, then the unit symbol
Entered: 140 lb
